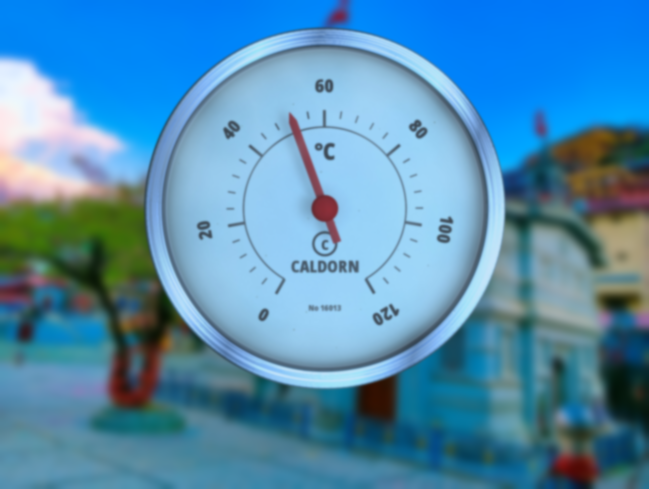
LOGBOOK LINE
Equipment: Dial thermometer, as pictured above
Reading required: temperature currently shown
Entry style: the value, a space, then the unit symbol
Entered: 52 °C
